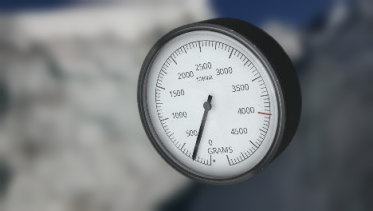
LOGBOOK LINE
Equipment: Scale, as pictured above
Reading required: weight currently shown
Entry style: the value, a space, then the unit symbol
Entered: 250 g
